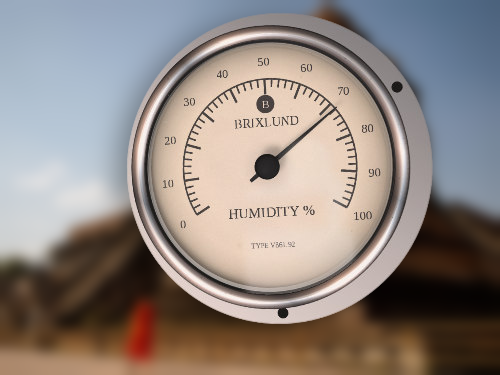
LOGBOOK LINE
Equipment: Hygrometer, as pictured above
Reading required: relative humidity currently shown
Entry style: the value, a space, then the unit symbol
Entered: 72 %
